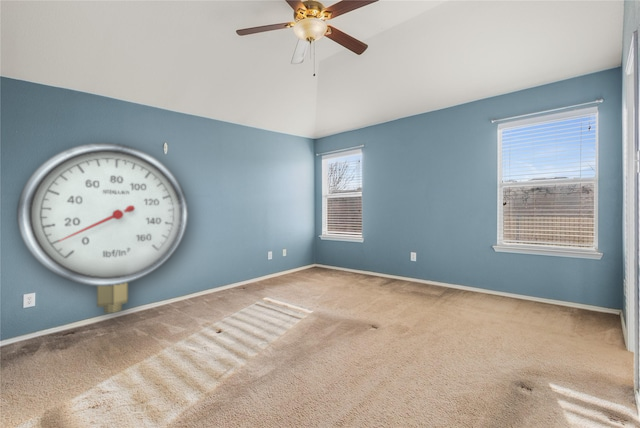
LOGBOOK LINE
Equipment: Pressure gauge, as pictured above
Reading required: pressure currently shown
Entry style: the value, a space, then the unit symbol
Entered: 10 psi
